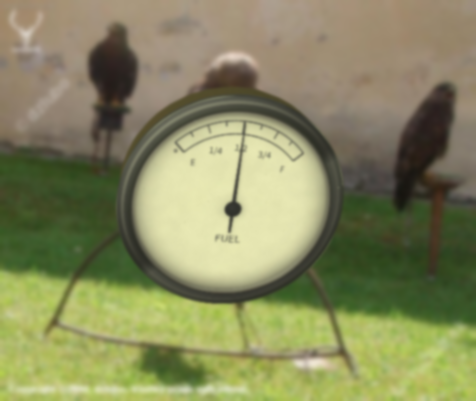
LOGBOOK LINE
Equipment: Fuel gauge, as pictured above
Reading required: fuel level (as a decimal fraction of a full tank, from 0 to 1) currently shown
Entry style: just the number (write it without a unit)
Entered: 0.5
